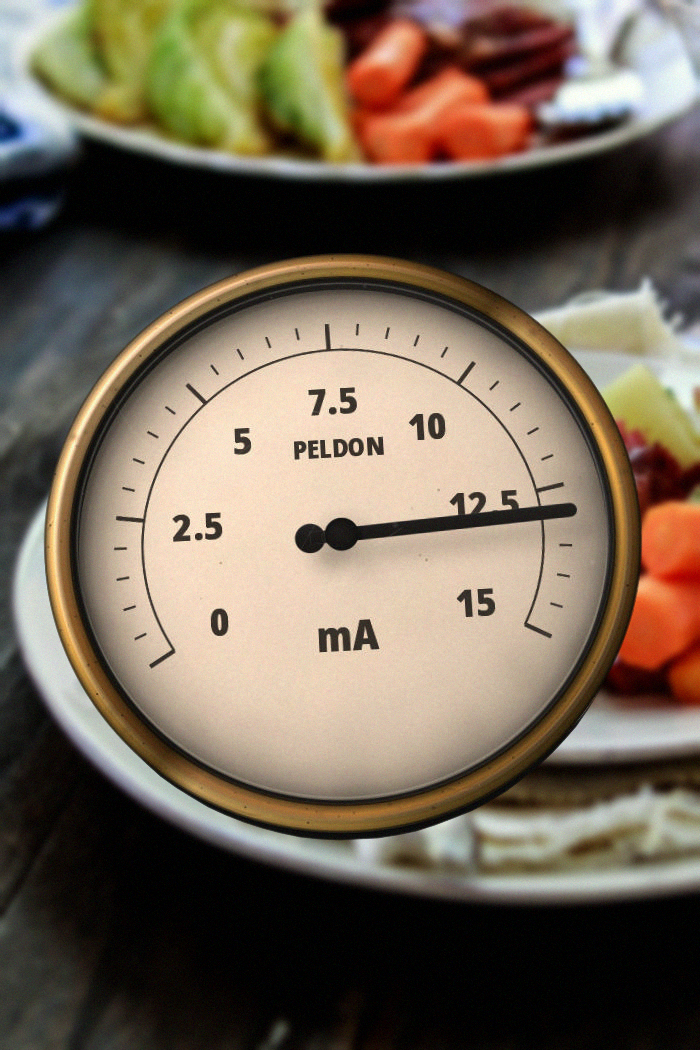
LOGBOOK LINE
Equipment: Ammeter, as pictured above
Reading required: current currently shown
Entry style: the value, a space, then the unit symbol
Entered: 13 mA
